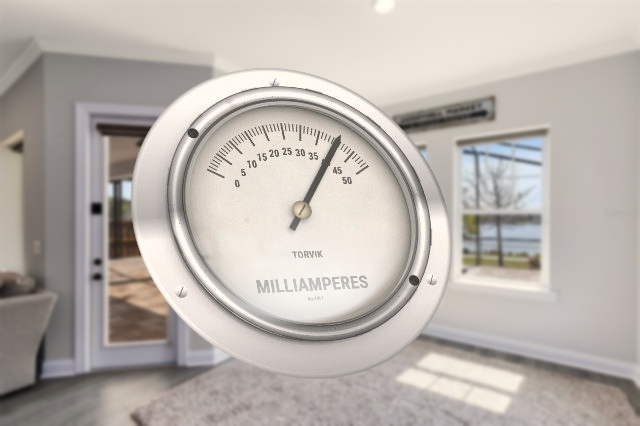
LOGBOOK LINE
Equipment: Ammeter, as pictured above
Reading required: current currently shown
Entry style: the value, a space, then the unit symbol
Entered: 40 mA
